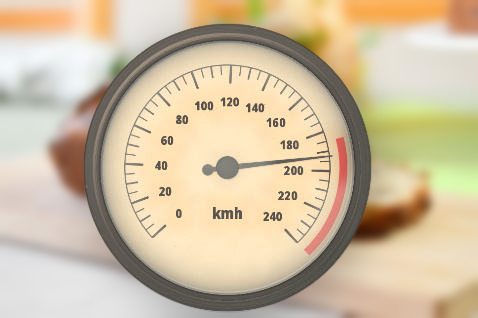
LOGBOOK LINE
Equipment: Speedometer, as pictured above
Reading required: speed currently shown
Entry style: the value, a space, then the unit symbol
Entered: 192.5 km/h
